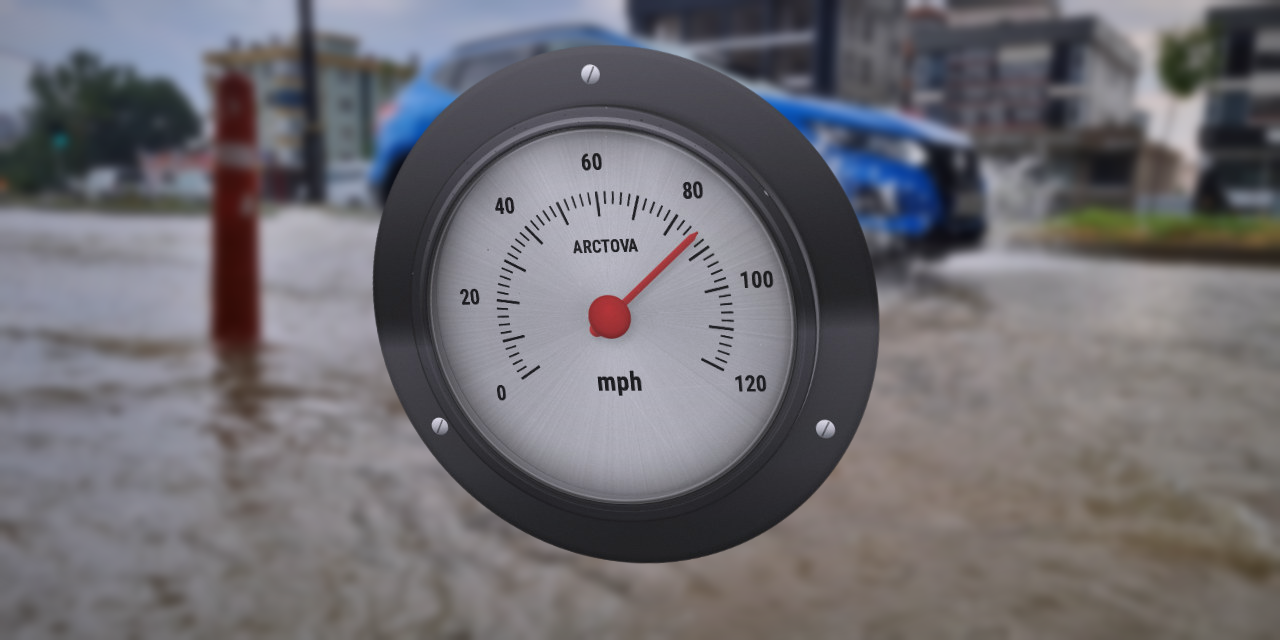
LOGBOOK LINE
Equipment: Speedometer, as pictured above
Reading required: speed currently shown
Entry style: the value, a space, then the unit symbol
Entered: 86 mph
